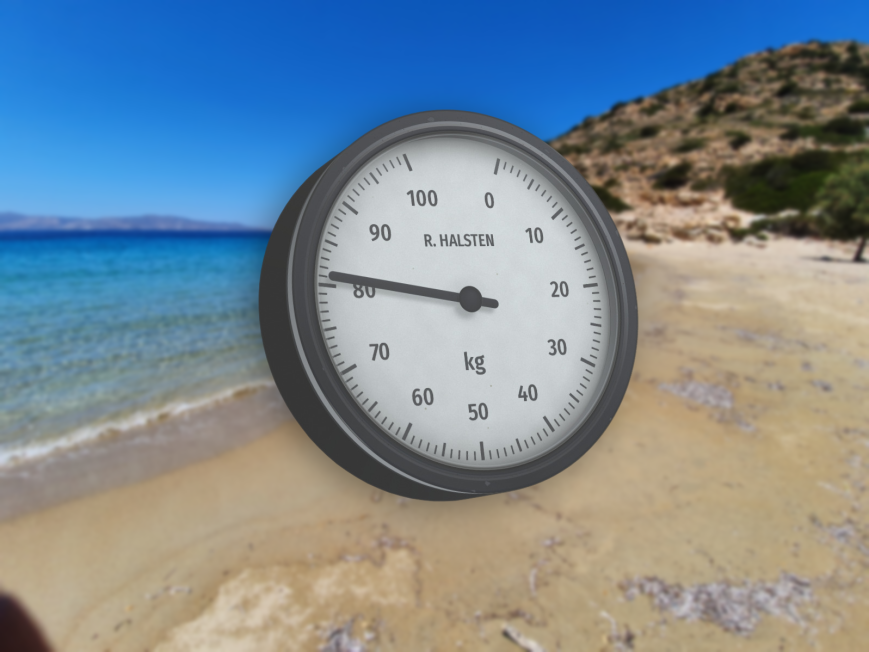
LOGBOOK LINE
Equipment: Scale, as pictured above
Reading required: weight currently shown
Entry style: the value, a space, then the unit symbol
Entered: 81 kg
